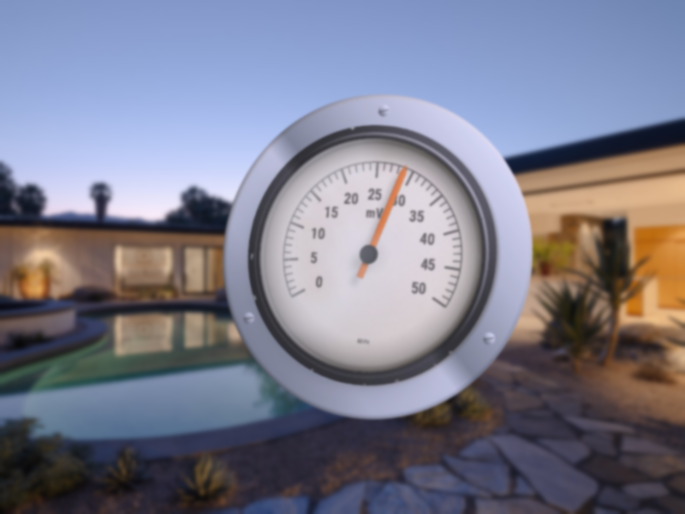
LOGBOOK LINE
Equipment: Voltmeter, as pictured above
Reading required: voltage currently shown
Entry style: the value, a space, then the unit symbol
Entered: 29 mV
